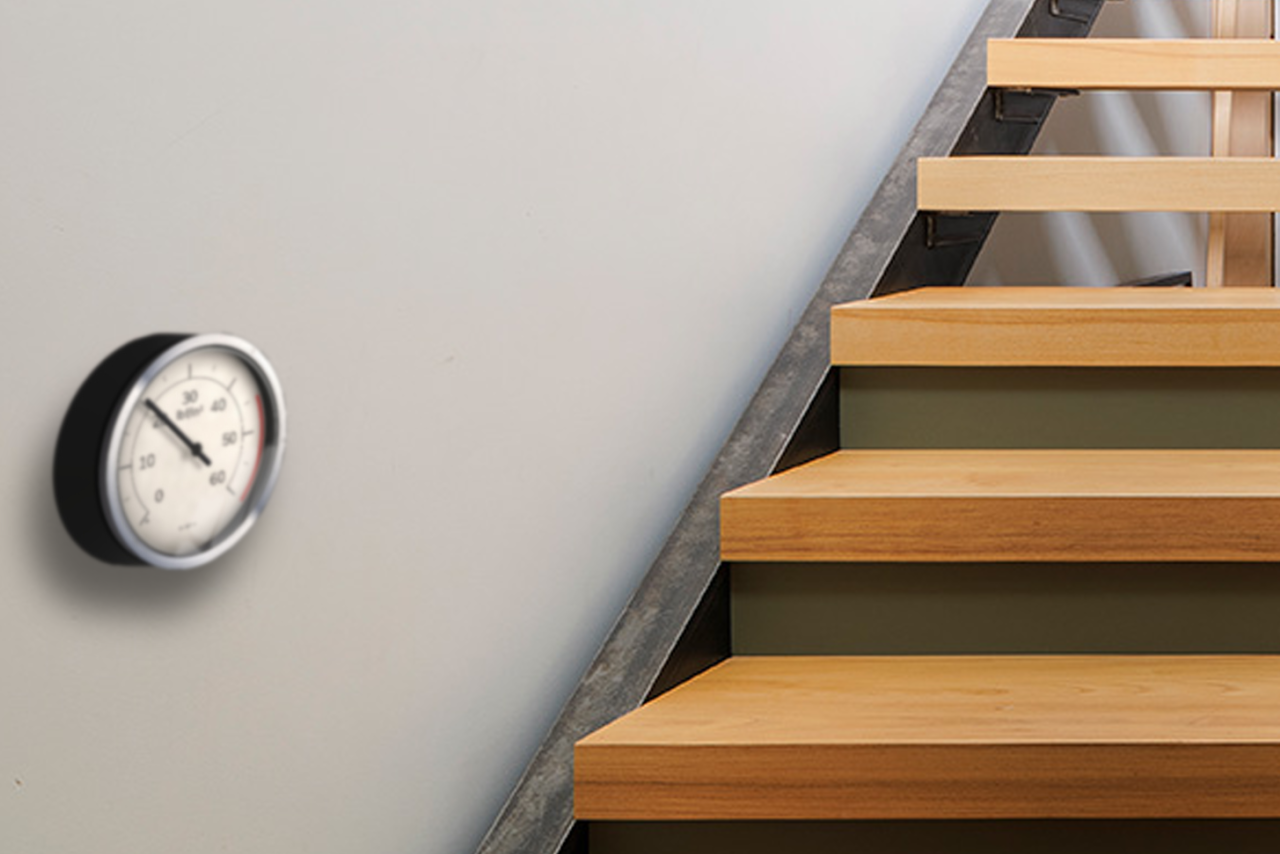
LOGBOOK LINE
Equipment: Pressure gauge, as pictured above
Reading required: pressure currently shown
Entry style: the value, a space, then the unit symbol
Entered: 20 psi
